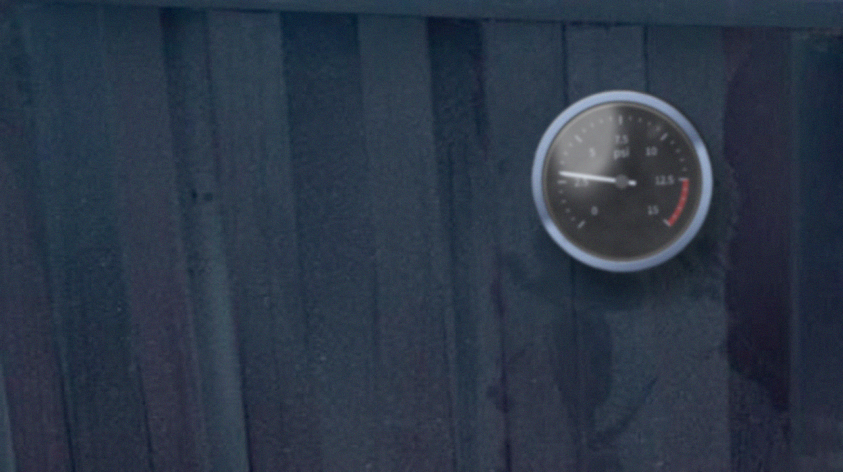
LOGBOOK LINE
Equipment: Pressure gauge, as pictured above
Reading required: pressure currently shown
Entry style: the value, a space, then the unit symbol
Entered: 3 psi
